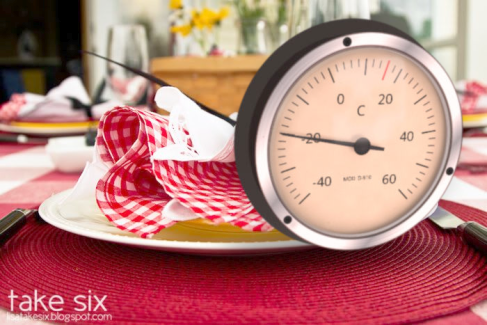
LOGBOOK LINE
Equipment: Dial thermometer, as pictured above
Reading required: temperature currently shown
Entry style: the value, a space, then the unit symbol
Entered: -20 °C
